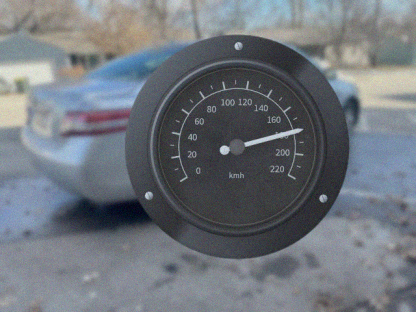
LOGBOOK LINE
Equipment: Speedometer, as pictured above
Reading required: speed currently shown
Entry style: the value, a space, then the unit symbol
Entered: 180 km/h
